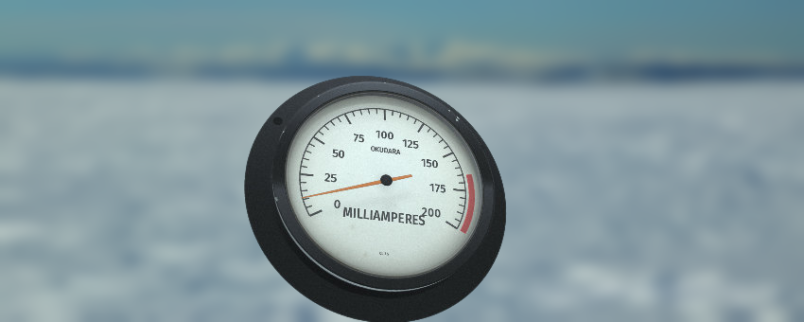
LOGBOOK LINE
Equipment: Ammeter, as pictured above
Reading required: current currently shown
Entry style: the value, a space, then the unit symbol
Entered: 10 mA
